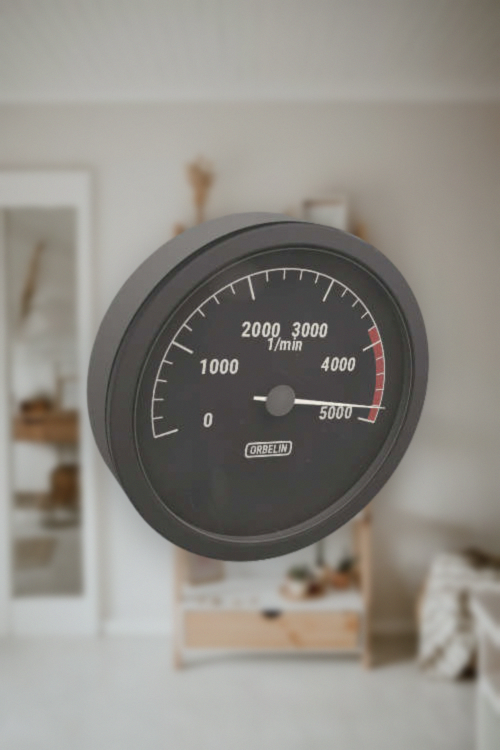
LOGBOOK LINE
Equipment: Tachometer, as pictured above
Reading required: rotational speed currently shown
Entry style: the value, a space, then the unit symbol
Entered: 4800 rpm
